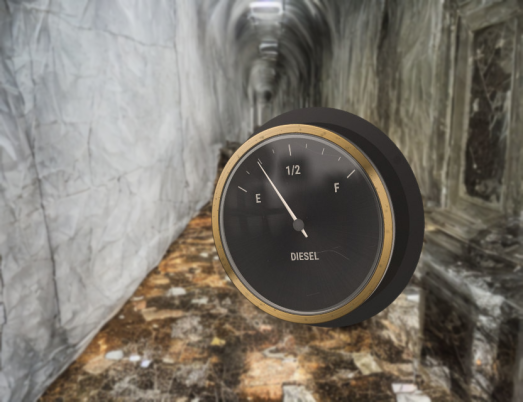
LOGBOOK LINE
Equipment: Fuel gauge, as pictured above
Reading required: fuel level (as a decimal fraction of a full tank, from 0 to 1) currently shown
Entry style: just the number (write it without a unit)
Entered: 0.25
